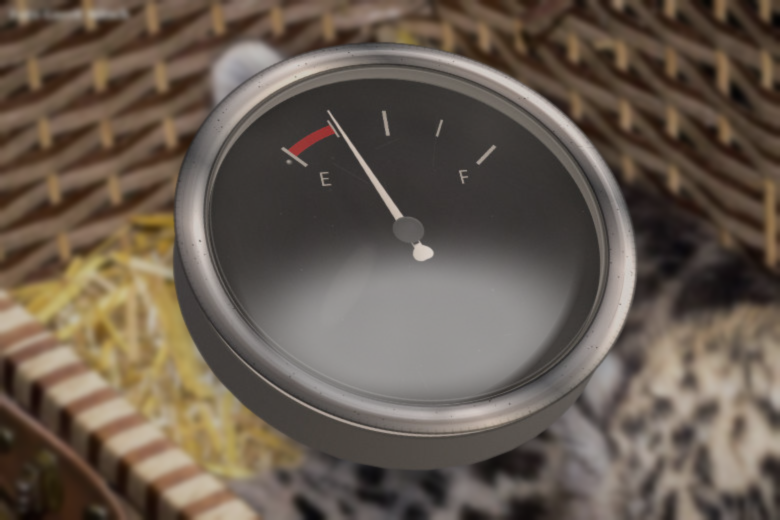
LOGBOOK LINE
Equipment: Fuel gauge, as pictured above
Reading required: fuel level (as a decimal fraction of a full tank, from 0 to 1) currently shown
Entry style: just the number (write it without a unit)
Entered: 0.25
